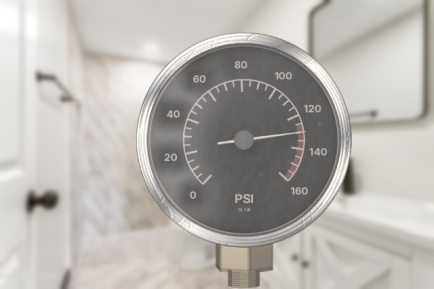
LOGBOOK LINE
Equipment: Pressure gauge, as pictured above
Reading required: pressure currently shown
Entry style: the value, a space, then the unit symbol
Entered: 130 psi
